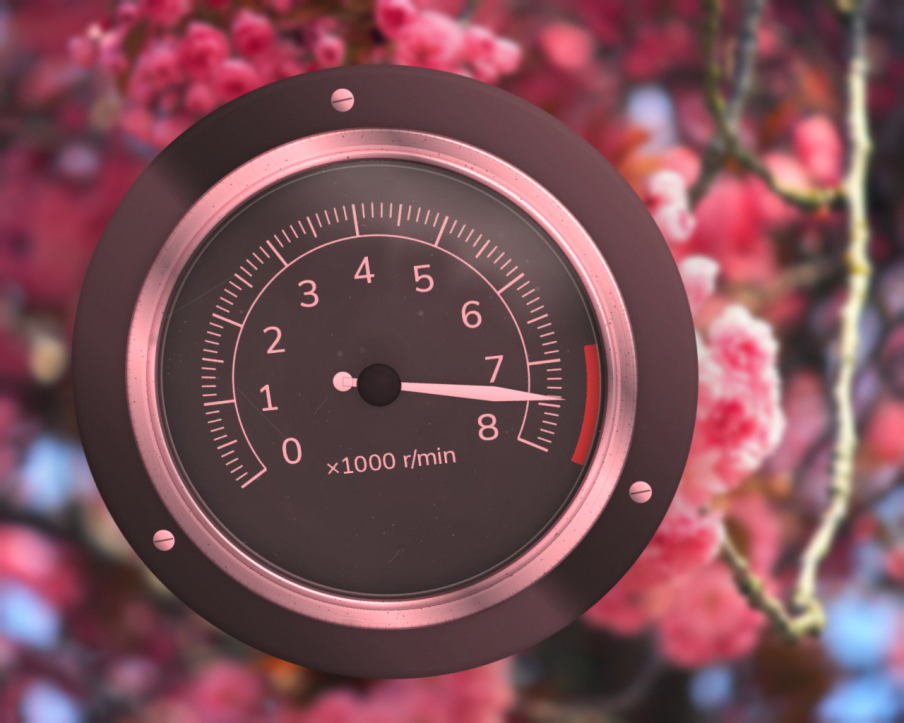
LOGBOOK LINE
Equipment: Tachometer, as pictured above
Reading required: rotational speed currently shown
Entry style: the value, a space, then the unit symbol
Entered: 7400 rpm
